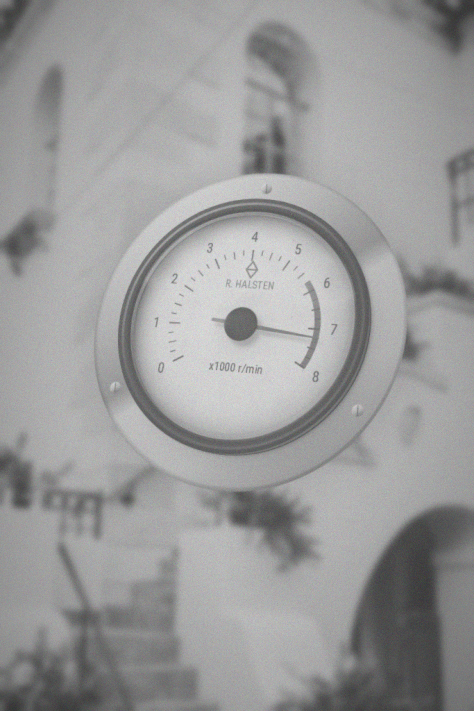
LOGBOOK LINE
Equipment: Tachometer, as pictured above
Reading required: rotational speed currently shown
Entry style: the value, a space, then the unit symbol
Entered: 7250 rpm
